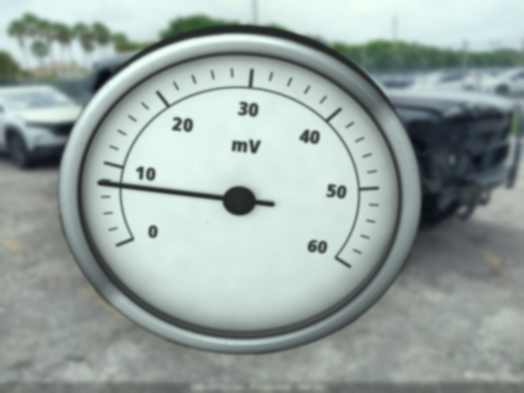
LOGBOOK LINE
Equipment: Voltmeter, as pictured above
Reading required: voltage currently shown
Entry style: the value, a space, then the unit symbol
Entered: 8 mV
